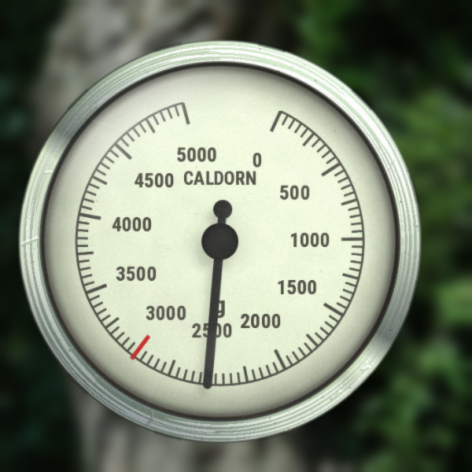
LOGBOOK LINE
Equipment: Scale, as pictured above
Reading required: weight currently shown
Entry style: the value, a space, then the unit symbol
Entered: 2500 g
